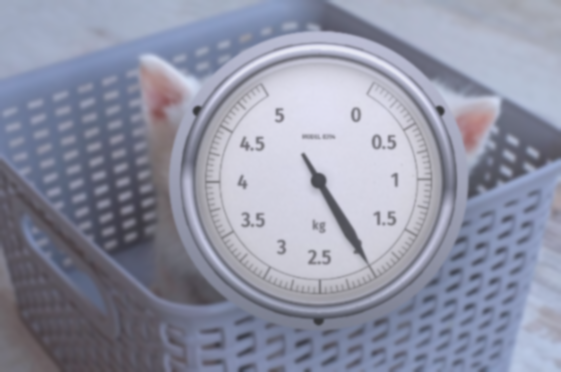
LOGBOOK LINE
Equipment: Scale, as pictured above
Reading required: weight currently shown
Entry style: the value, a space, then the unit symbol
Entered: 2 kg
